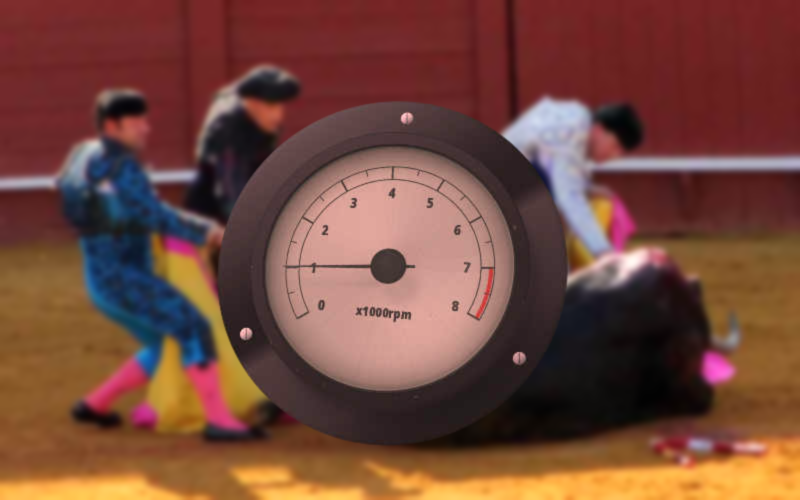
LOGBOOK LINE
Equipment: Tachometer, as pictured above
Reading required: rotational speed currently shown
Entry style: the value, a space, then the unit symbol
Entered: 1000 rpm
